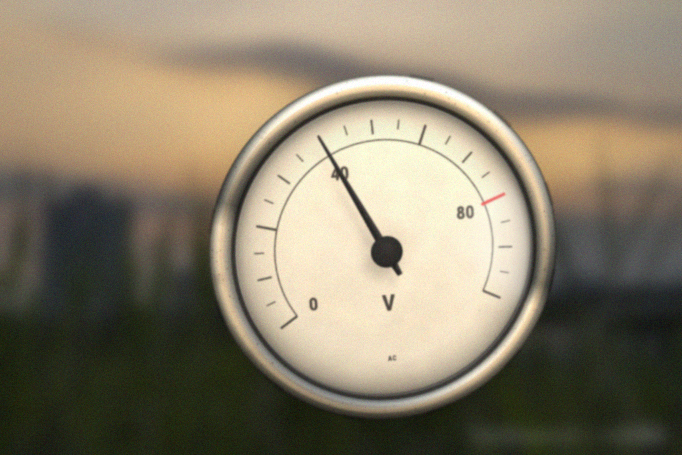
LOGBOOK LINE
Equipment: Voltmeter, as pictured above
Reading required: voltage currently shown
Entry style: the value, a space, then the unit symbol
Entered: 40 V
